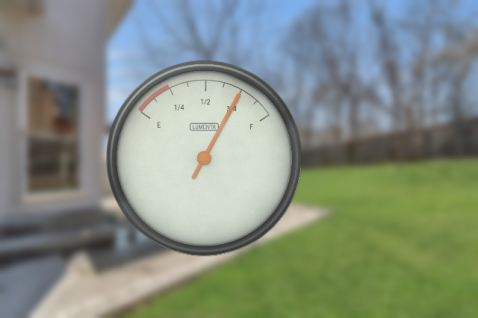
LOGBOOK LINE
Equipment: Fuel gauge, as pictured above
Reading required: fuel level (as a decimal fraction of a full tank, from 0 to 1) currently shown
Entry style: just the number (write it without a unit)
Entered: 0.75
